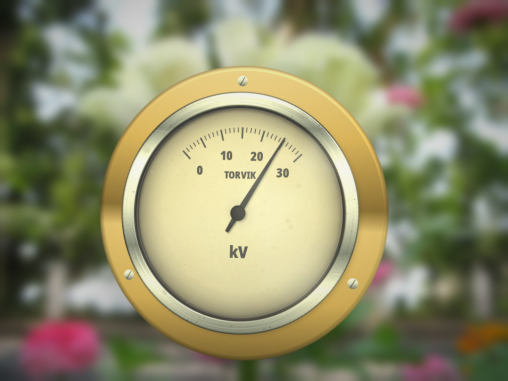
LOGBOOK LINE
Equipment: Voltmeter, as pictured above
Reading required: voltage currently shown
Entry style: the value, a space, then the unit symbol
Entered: 25 kV
